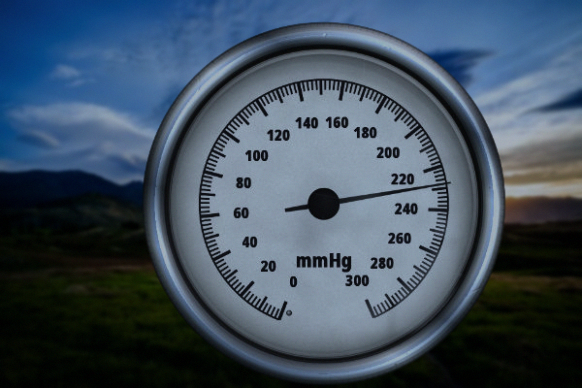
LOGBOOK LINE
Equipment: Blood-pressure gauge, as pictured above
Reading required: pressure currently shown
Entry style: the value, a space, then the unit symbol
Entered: 228 mmHg
